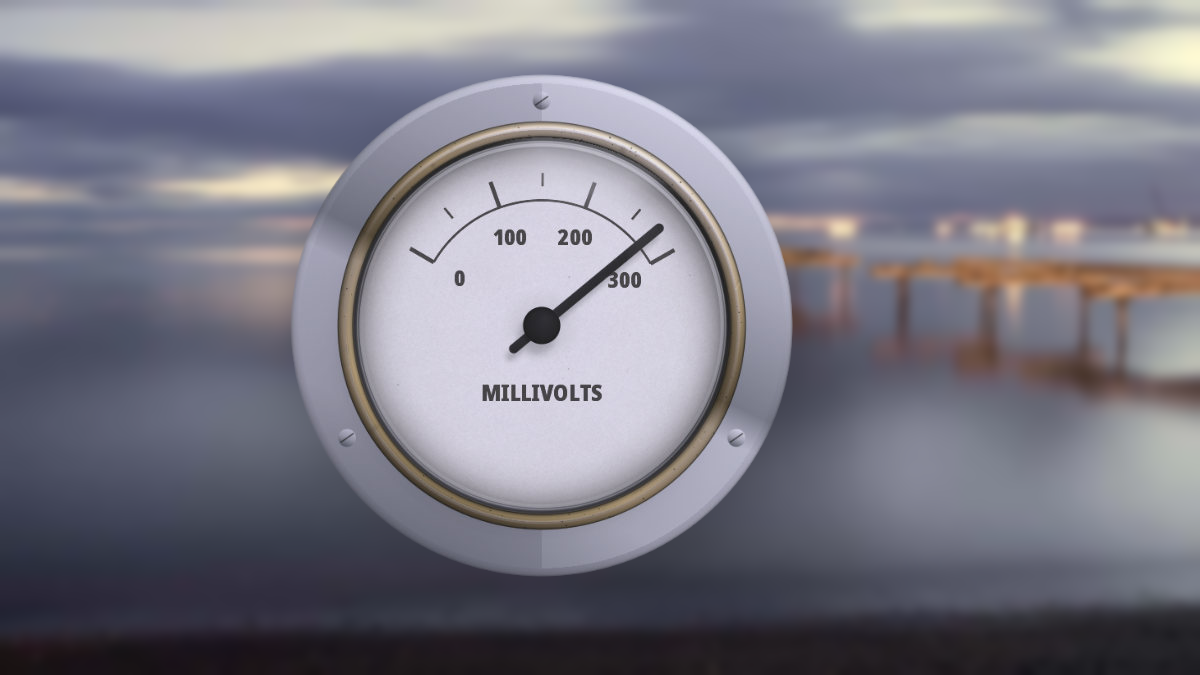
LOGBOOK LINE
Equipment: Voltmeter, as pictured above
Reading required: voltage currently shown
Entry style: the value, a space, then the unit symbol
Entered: 275 mV
